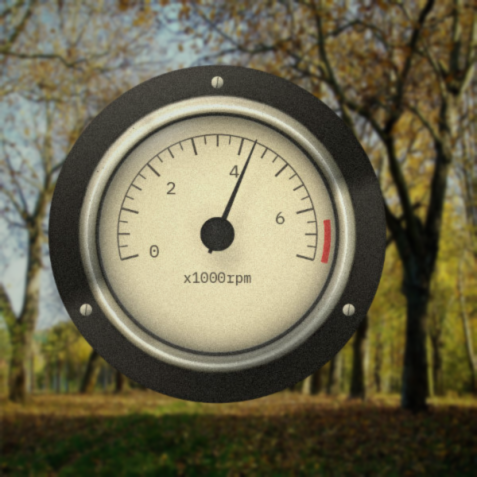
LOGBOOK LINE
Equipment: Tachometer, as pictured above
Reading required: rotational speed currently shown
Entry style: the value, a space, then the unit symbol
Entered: 4250 rpm
